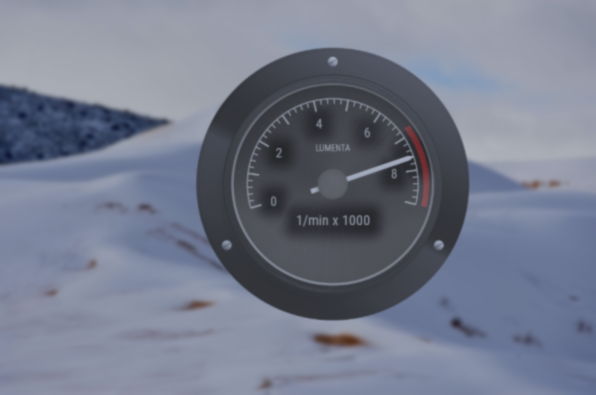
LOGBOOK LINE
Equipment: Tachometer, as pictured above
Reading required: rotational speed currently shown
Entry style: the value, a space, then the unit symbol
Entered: 7600 rpm
